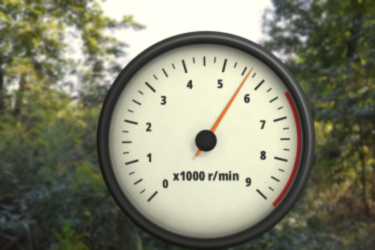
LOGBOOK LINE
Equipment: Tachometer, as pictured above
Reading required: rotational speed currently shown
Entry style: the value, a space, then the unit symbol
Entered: 5625 rpm
